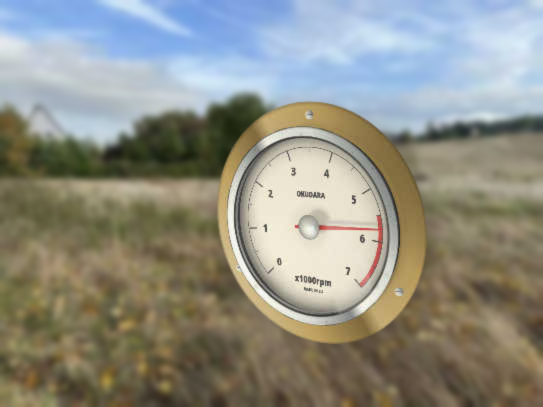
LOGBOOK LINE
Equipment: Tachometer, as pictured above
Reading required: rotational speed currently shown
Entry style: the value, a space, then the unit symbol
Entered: 5750 rpm
